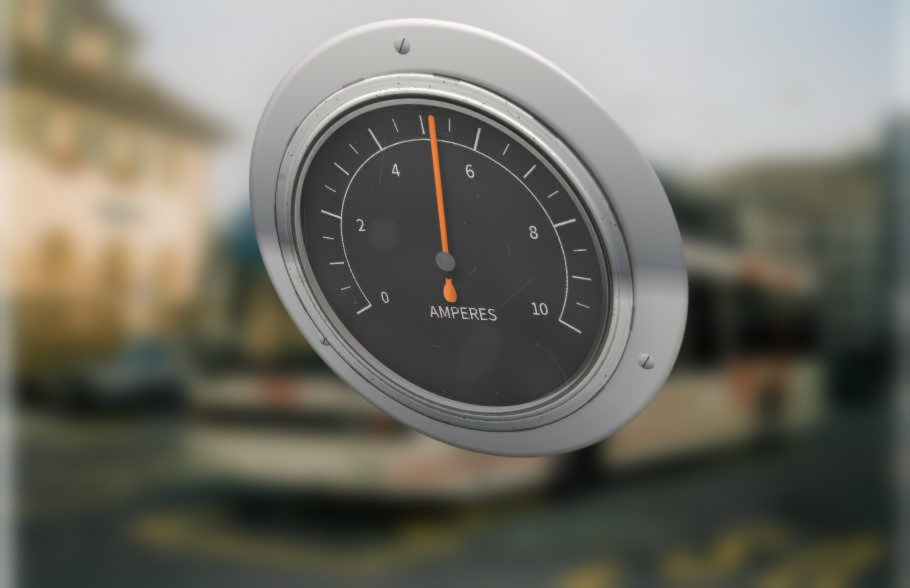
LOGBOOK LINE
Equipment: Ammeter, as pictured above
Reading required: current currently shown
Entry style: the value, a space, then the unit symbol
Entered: 5.25 A
